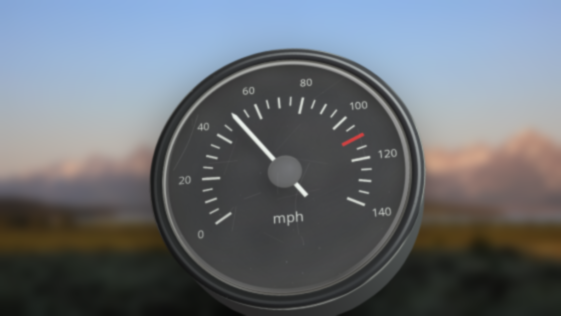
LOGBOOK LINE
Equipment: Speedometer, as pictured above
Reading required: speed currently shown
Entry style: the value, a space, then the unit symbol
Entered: 50 mph
